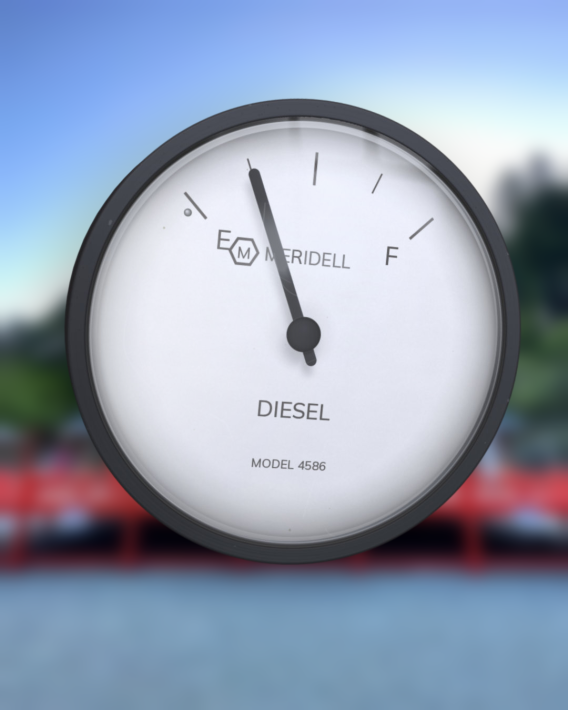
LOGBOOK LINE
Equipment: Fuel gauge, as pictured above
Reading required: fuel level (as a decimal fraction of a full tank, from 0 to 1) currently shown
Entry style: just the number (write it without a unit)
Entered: 0.25
